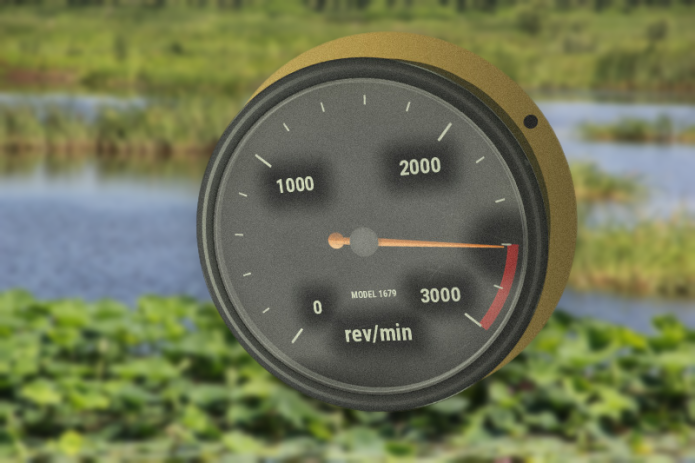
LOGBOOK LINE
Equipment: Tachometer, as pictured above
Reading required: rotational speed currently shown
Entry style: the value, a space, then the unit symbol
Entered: 2600 rpm
